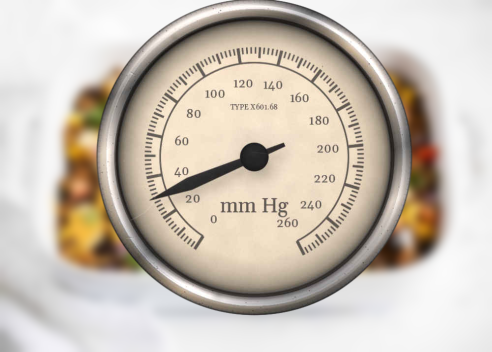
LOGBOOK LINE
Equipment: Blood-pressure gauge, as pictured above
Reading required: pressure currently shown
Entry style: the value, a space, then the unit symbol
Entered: 30 mmHg
